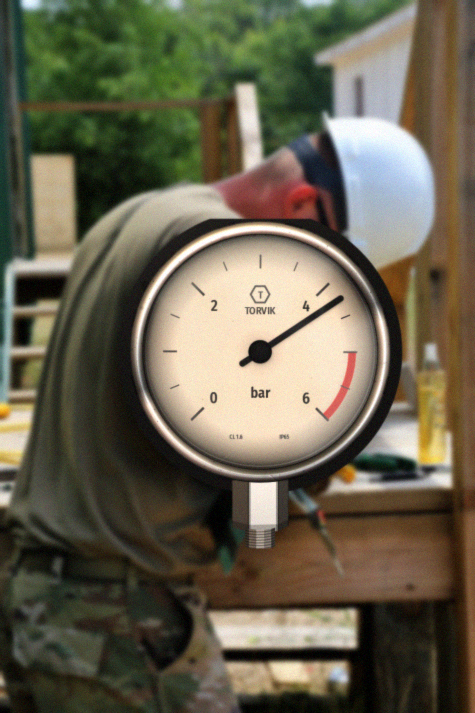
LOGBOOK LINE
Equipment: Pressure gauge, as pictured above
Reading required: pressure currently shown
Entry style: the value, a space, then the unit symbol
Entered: 4.25 bar
